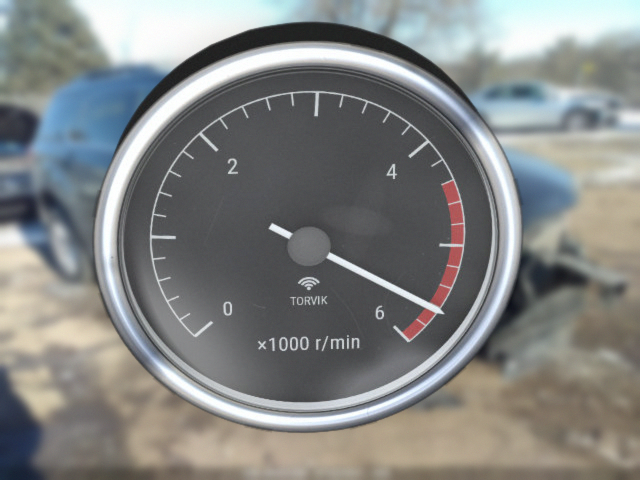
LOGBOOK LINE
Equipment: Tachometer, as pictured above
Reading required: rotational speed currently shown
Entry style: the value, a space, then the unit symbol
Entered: 5600 rpm
